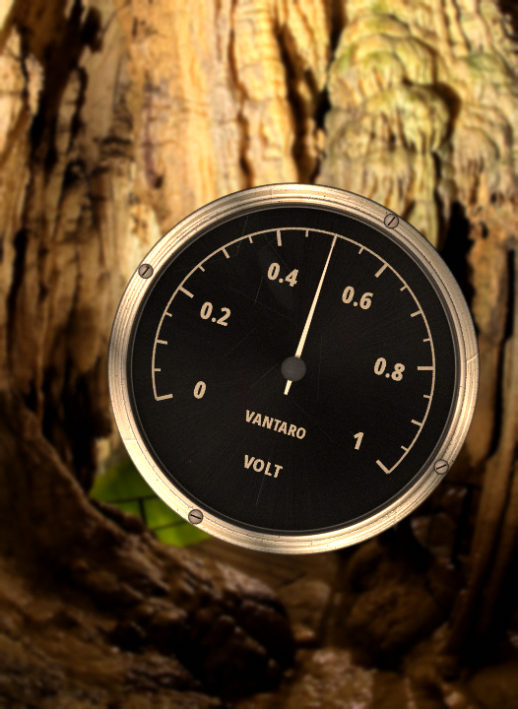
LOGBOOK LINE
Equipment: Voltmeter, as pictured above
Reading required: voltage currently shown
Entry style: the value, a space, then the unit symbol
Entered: 0.5 V
